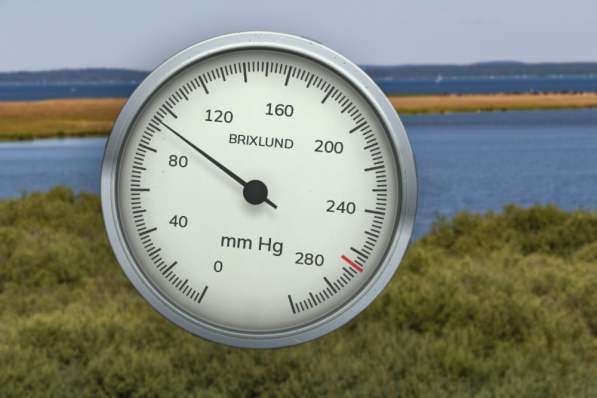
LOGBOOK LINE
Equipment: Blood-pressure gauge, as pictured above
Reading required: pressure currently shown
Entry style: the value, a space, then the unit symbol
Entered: 94 mmHg
